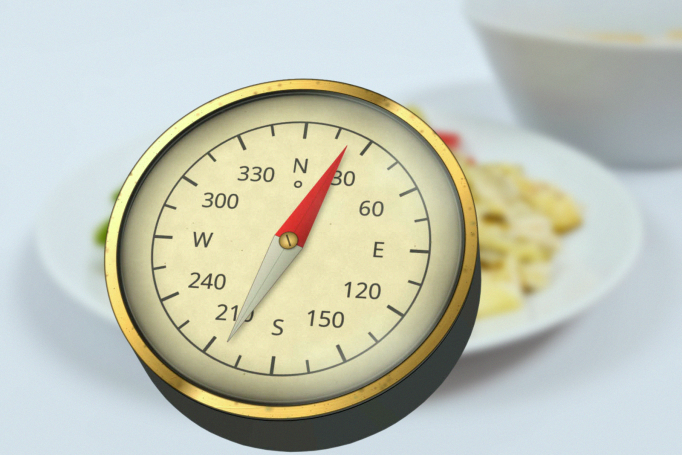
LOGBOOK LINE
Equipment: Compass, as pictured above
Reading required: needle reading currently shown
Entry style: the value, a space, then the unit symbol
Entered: 22.5 °
